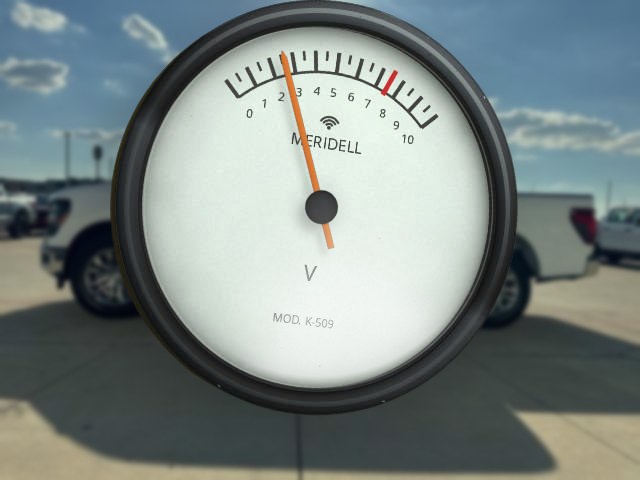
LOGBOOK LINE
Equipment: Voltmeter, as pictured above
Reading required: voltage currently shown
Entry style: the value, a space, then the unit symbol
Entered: 2.5 V
